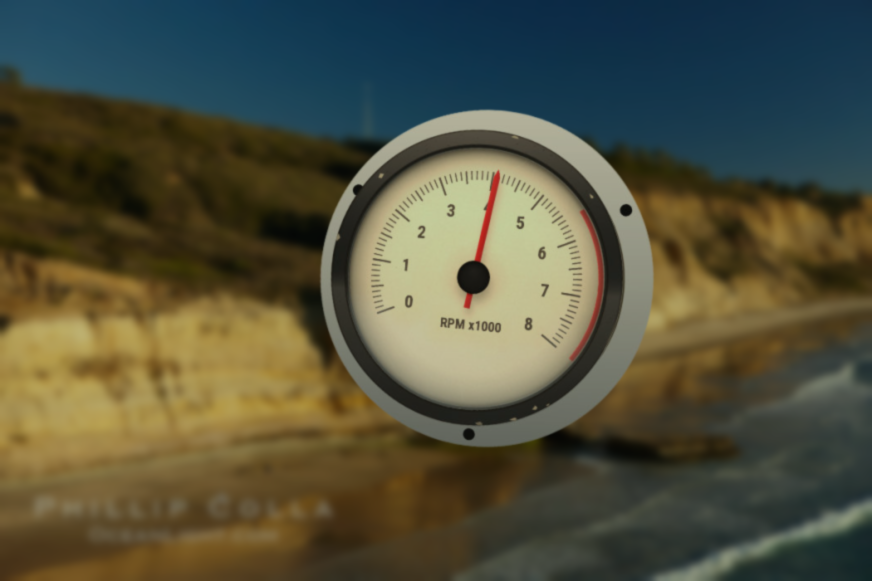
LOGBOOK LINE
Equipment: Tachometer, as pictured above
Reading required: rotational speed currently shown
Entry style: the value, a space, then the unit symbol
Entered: 4100 rpm
